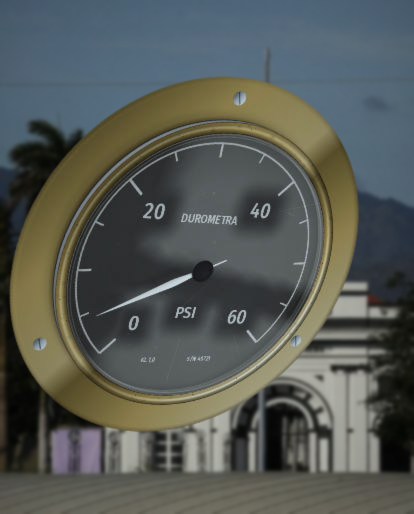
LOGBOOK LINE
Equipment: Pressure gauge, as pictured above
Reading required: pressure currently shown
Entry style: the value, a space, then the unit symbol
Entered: 5 psi
